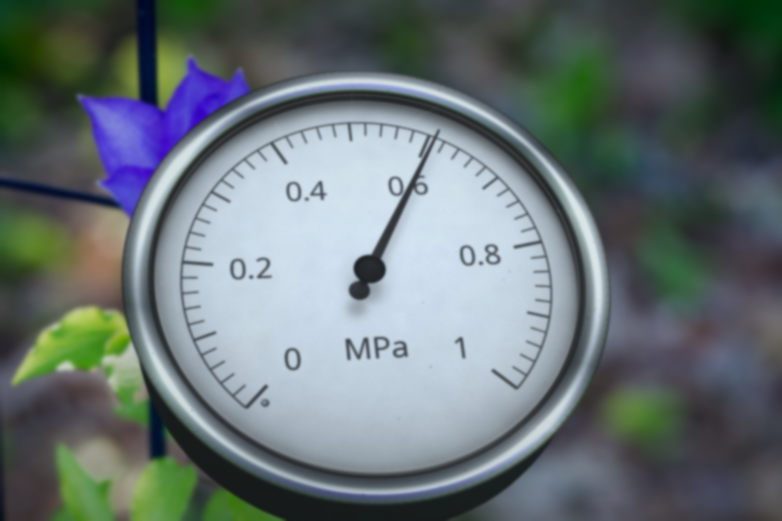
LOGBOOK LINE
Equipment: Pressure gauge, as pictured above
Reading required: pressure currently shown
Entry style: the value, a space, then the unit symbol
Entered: 0.61 MPa
